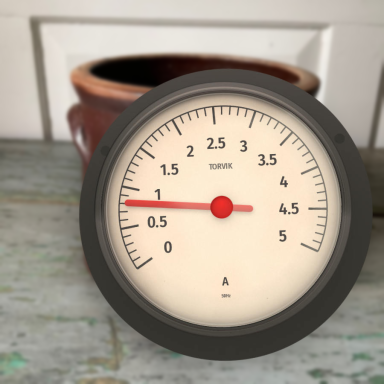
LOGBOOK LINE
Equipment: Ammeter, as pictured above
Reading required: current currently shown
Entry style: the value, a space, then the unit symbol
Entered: 0.8 A
